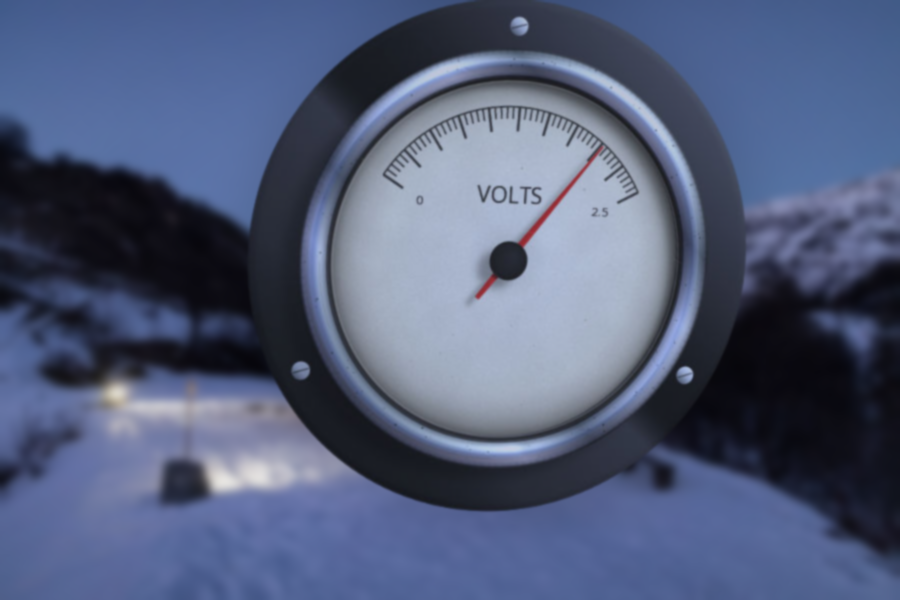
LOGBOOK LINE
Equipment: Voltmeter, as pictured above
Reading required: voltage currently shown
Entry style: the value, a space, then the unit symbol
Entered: 2 V
